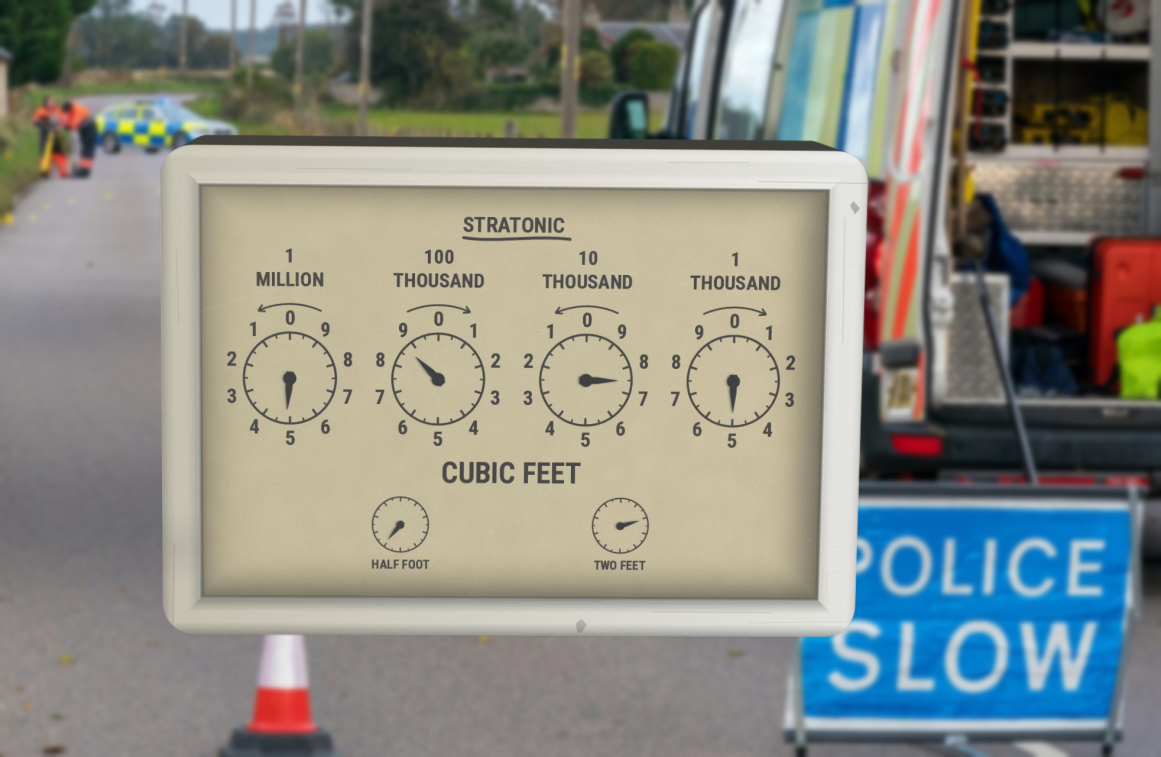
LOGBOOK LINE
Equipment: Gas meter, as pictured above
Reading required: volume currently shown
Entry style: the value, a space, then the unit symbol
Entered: 487500 ft³
